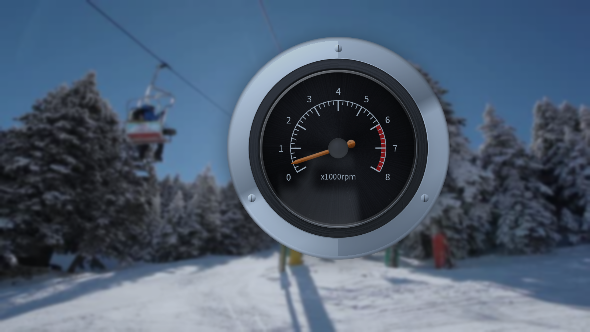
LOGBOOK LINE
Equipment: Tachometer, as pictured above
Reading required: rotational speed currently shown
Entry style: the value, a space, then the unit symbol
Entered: 400 rpm
